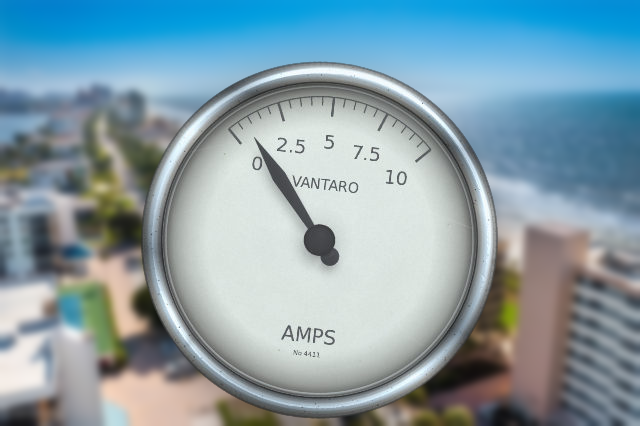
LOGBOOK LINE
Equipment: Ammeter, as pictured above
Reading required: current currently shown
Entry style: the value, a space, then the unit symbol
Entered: 0.75 A
